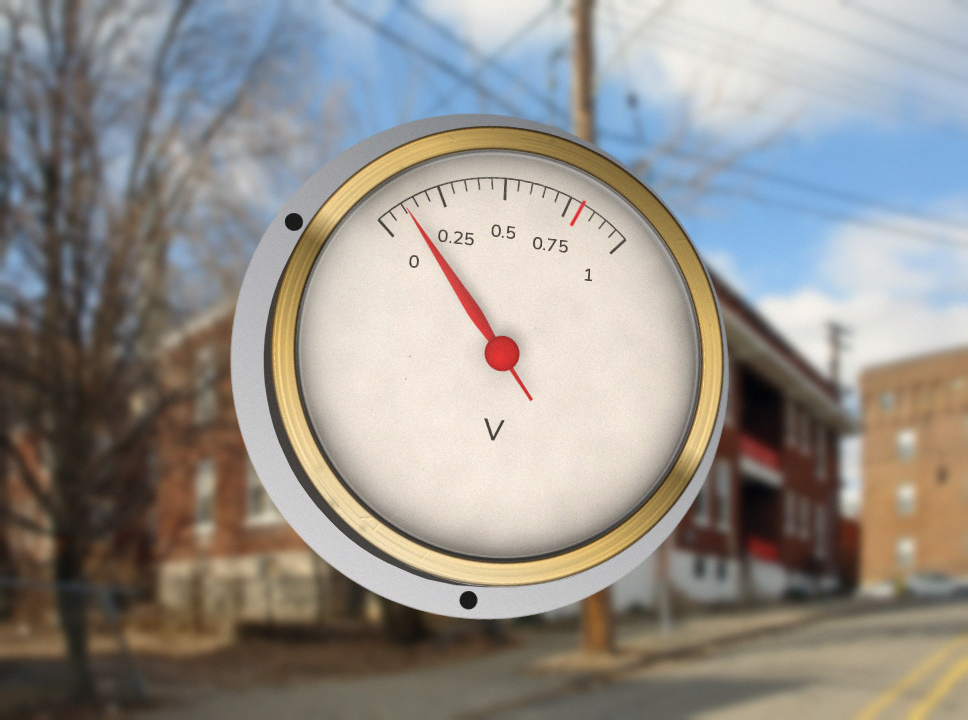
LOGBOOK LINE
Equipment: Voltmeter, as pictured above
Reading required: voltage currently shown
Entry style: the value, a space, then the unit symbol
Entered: 0.1 V
